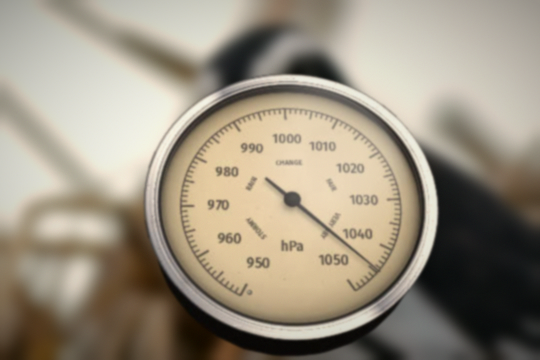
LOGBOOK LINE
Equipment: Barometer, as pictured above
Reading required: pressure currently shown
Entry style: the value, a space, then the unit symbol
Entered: 1045 hPa
